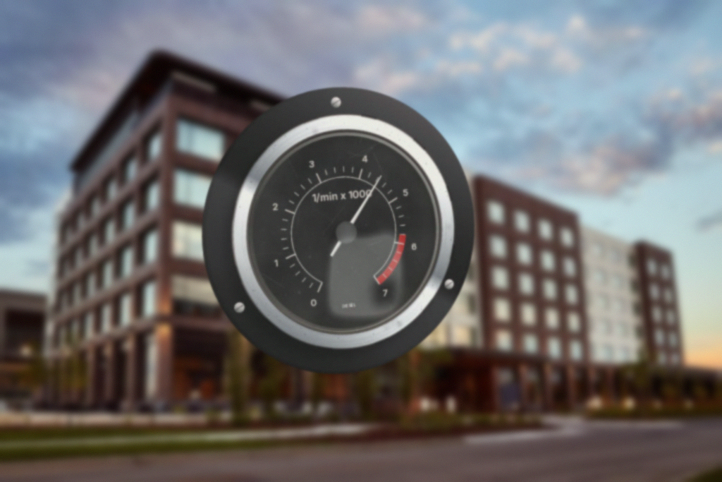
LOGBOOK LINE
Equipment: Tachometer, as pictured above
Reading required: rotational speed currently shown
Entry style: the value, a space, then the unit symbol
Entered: 4400 rpm
